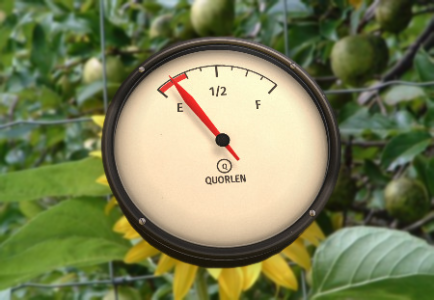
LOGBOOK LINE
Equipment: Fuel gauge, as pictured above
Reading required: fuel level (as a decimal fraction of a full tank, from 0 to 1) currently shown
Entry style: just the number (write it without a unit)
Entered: 0.125
